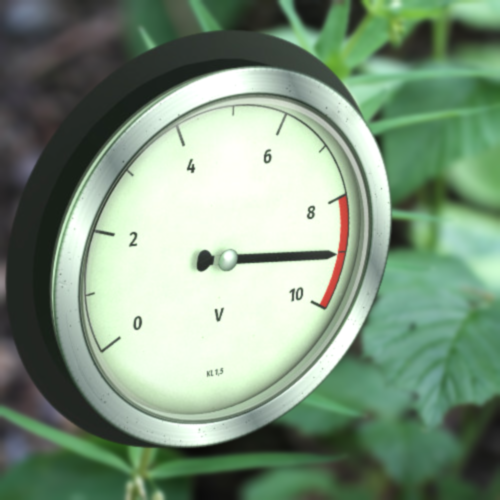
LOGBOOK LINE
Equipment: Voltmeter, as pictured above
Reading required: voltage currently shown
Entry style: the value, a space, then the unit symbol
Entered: 9 V
